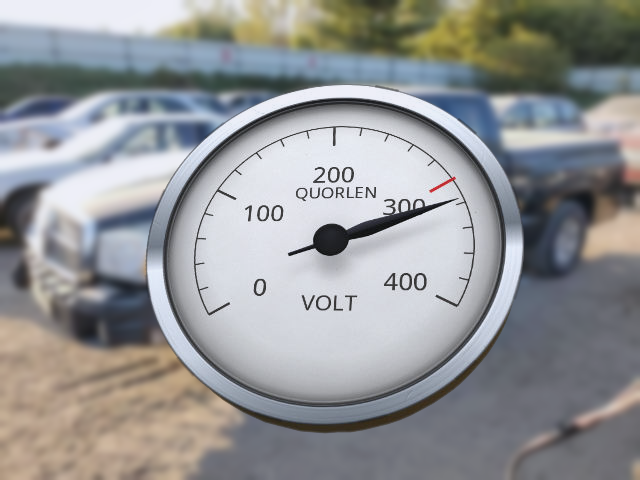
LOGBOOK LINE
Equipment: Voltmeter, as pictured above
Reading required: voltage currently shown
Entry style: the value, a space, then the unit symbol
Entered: 320 V
